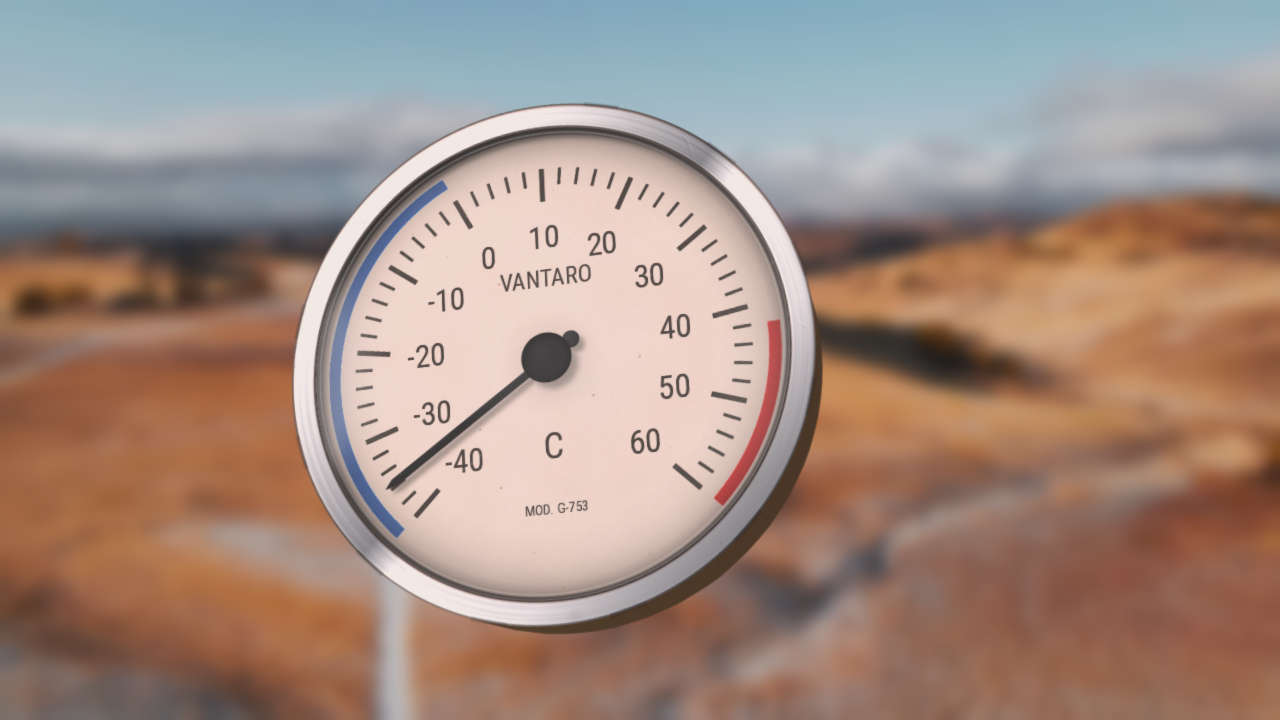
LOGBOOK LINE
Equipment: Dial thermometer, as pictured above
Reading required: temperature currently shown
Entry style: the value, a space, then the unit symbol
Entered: -36 °C
